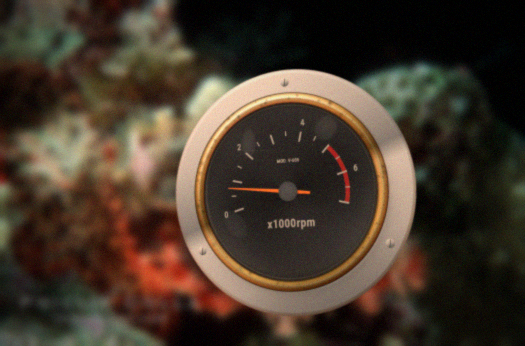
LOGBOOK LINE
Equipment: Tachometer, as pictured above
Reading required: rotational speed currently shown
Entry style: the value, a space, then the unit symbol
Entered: 750 rpm
